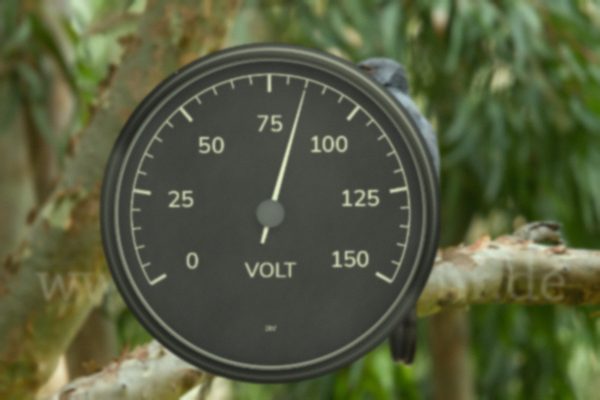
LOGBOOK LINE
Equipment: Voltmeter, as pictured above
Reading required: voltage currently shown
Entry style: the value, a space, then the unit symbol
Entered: 85 V
